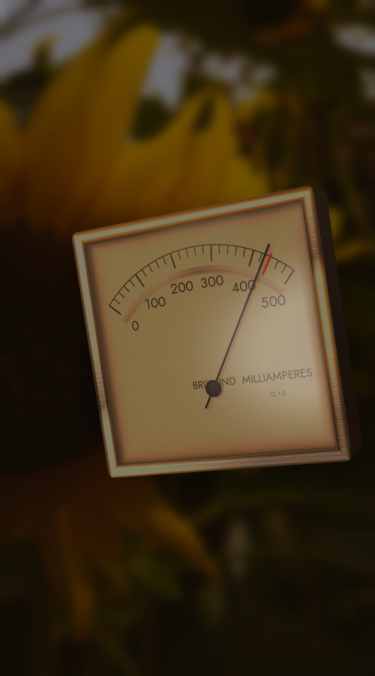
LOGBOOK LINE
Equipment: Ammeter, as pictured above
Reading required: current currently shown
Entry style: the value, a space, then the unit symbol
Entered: 430 mA
